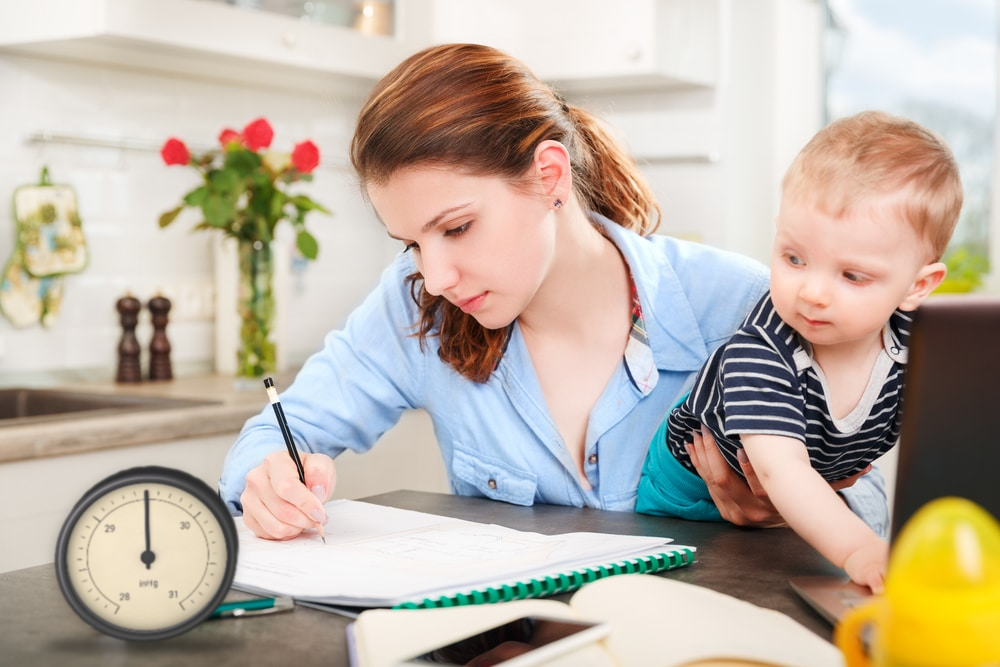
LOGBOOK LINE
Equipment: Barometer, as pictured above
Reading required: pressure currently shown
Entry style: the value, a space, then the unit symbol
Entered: 29.5 inHg
